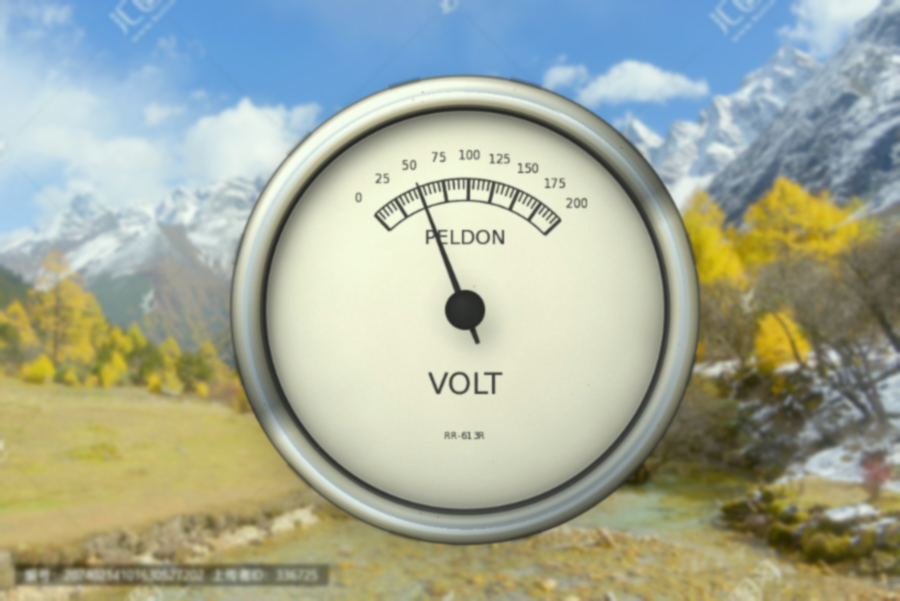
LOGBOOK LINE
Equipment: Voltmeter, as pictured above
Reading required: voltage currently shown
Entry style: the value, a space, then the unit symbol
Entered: 50 V
